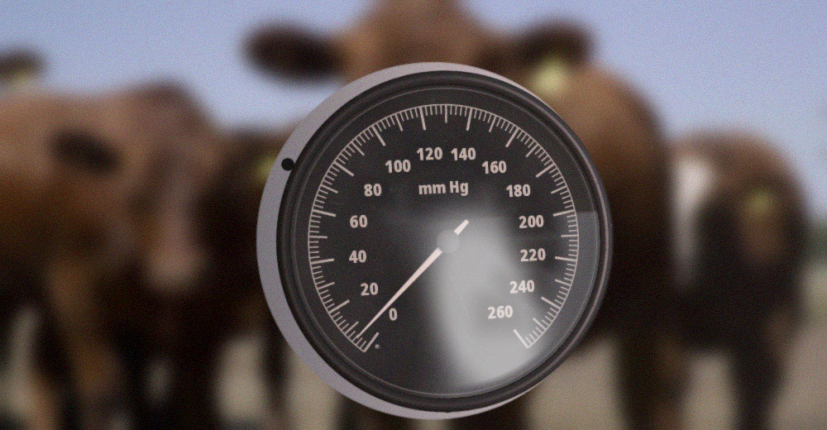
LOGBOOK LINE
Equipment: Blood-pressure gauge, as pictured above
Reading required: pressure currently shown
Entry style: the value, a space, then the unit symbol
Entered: 6 mmHg
